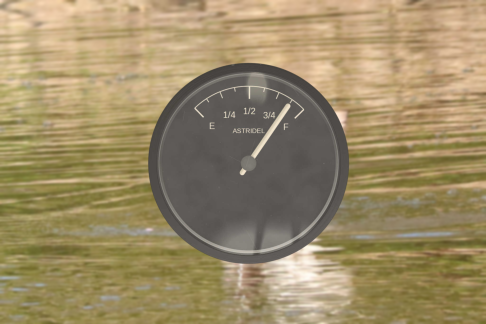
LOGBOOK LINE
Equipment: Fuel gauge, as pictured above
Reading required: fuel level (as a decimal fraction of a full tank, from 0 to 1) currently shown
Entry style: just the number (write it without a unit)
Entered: 0.875
